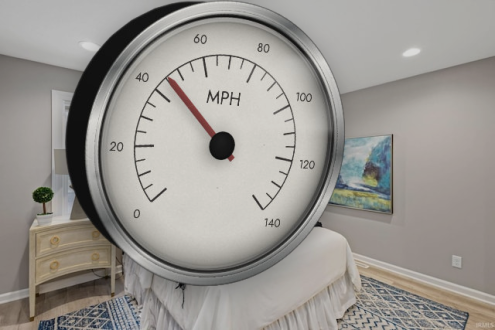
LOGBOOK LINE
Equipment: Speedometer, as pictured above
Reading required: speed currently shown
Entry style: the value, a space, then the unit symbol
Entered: 45 mph
